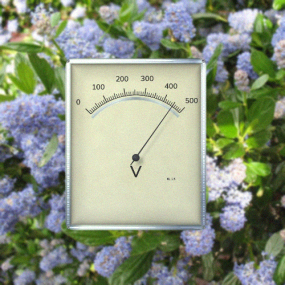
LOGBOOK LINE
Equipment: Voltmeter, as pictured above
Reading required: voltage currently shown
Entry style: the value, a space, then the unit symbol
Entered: 450 V
